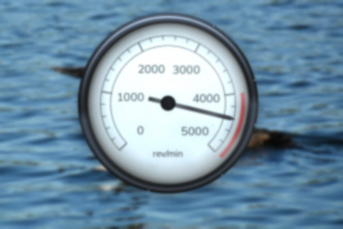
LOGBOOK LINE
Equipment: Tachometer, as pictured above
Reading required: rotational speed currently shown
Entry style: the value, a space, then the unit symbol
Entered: 4400 rpm
